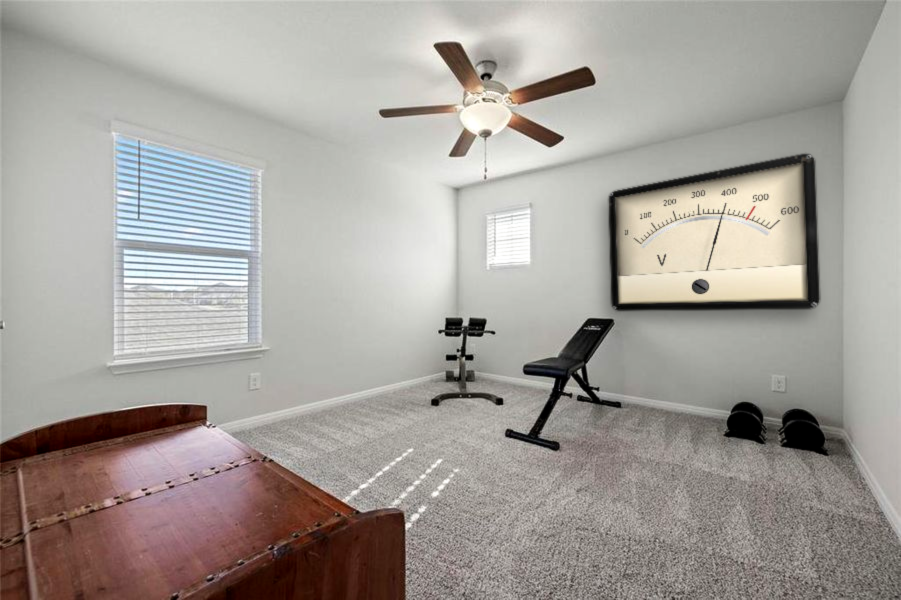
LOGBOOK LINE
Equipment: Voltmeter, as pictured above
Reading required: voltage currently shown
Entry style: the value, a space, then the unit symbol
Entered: 400 V
